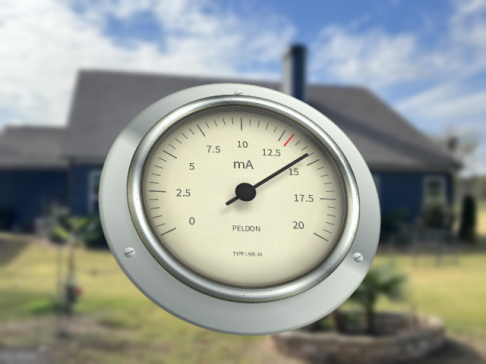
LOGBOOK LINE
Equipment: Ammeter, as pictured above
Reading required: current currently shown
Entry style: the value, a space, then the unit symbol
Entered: 14.5 mA
